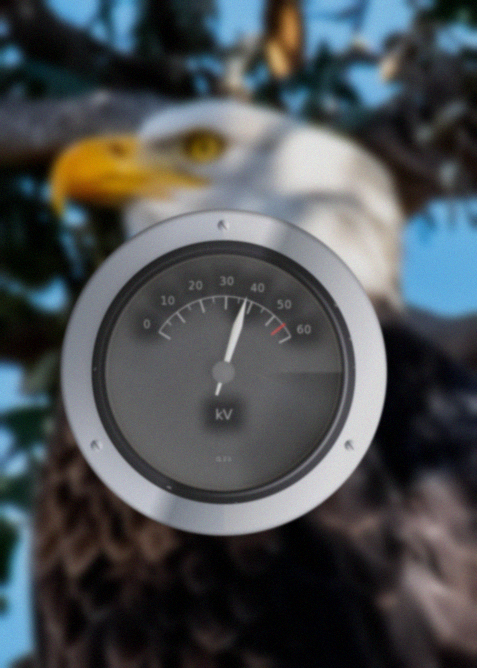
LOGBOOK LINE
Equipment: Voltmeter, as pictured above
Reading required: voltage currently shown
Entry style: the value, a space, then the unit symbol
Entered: 37.5 kV
